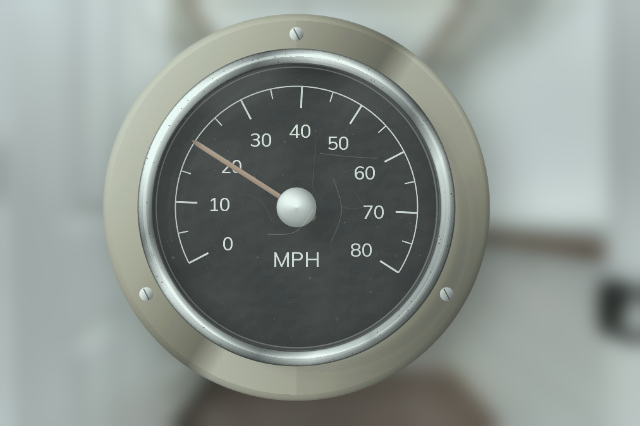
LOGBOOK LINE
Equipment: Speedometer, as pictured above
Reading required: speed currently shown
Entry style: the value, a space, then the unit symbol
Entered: 20 mph
